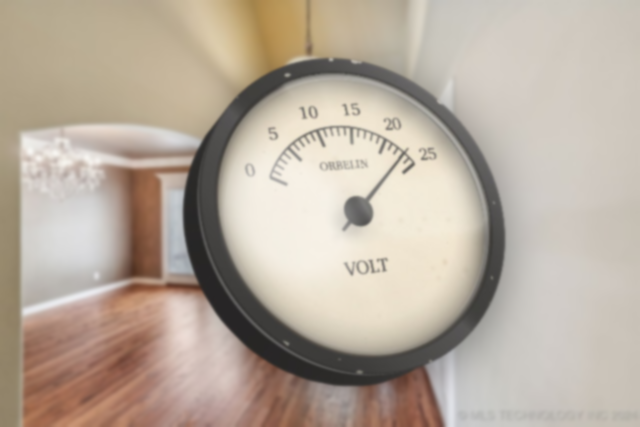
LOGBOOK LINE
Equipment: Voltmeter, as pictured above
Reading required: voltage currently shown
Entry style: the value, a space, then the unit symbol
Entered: 23 V
